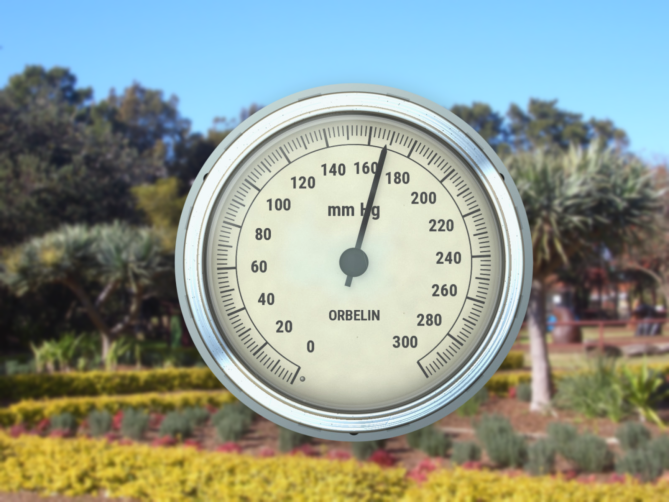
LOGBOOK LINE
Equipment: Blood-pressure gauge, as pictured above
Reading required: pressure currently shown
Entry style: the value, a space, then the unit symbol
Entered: 168 mmHg
